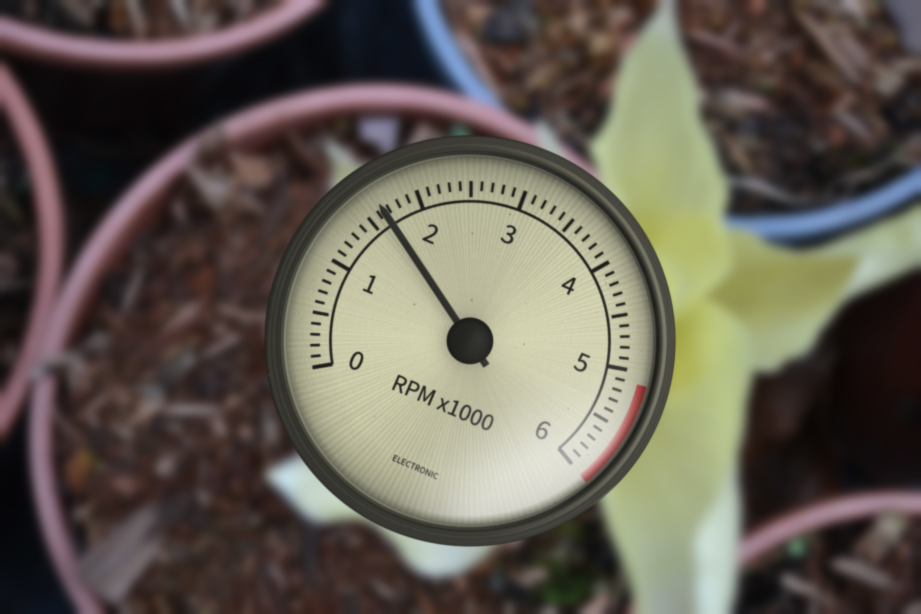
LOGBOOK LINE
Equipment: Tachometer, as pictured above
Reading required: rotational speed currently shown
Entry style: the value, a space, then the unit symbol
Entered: 1650 rpm
